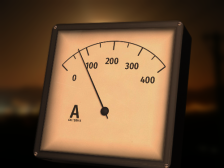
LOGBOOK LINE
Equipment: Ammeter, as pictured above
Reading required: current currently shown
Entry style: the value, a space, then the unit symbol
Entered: 75 A
